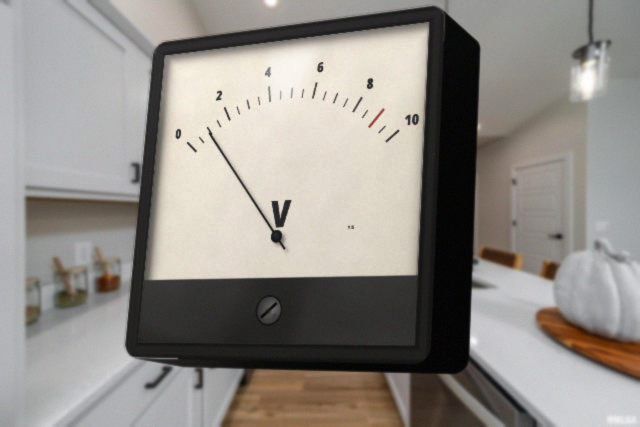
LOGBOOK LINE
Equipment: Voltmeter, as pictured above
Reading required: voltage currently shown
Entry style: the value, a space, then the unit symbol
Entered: 1 V
